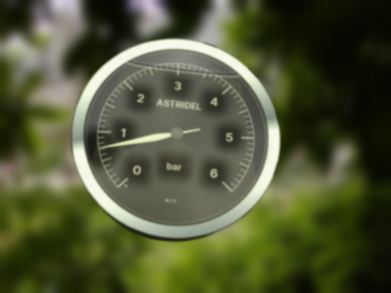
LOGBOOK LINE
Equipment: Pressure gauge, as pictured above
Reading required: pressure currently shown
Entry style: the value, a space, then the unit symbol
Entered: 0.7 bar
